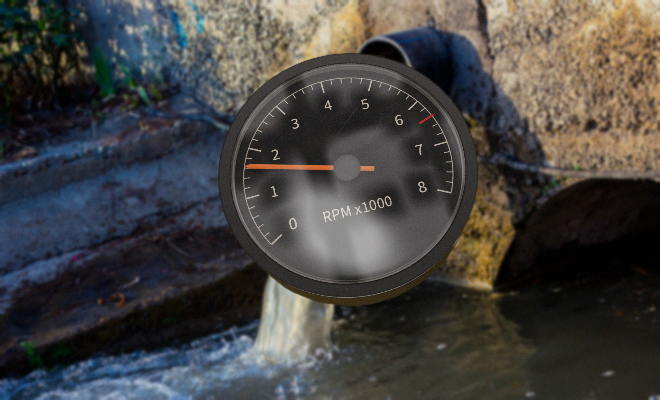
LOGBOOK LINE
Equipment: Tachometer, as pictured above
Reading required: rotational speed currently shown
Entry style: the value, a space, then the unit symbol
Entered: 1600 rpm
